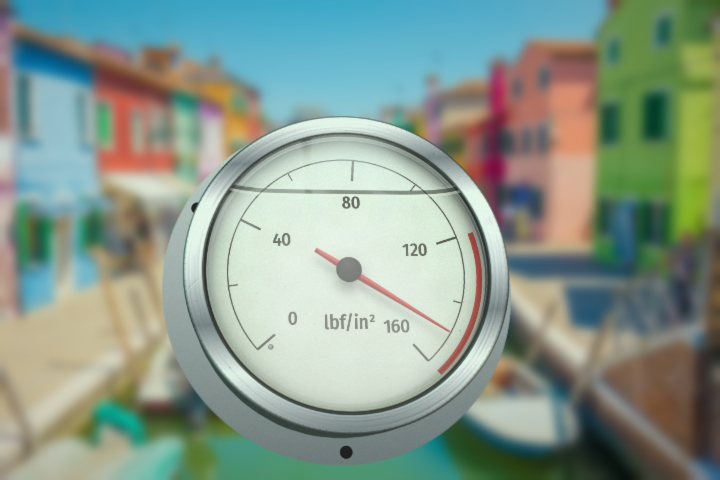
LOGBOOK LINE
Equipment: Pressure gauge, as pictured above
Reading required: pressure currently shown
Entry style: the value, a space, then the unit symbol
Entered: 150 psi
